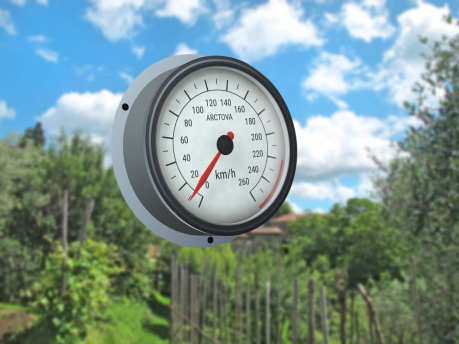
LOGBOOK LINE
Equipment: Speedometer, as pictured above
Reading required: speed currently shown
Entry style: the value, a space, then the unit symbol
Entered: 10 km/h
